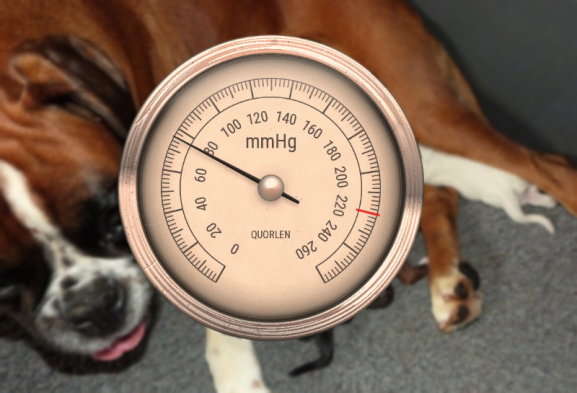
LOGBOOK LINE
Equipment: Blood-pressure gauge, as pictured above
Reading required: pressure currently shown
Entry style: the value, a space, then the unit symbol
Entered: 76 mmHg
